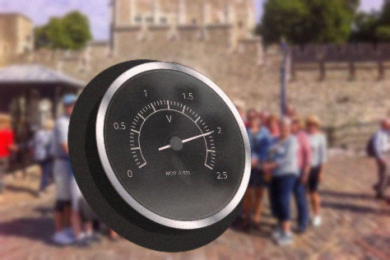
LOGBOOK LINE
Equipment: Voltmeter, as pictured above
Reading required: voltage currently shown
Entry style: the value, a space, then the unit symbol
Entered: 2 V
